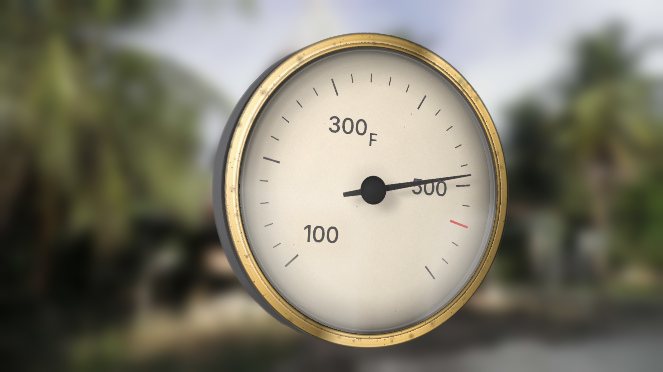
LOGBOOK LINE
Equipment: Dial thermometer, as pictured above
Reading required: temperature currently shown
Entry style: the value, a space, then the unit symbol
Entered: 490 °F
